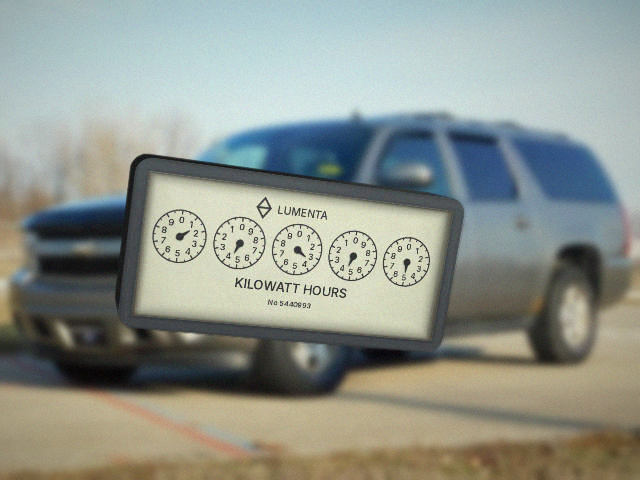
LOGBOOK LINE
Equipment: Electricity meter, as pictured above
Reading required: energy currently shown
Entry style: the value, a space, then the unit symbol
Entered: 14345 kWh
